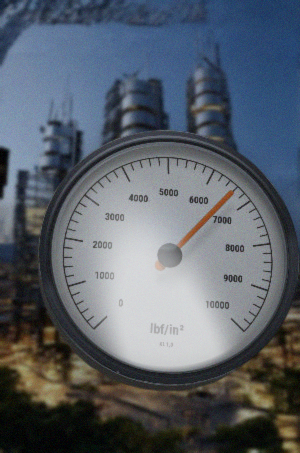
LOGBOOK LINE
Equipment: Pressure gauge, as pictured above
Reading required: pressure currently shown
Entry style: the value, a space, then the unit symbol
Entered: 6600 psi
